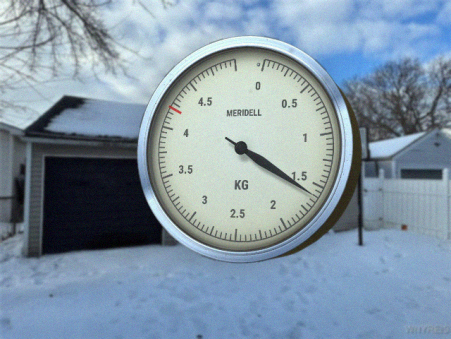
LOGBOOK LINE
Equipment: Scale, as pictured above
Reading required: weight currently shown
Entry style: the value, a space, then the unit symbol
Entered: 1.6 kg
